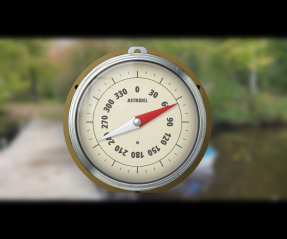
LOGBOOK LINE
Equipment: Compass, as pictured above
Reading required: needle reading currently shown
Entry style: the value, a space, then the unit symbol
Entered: 65 °
